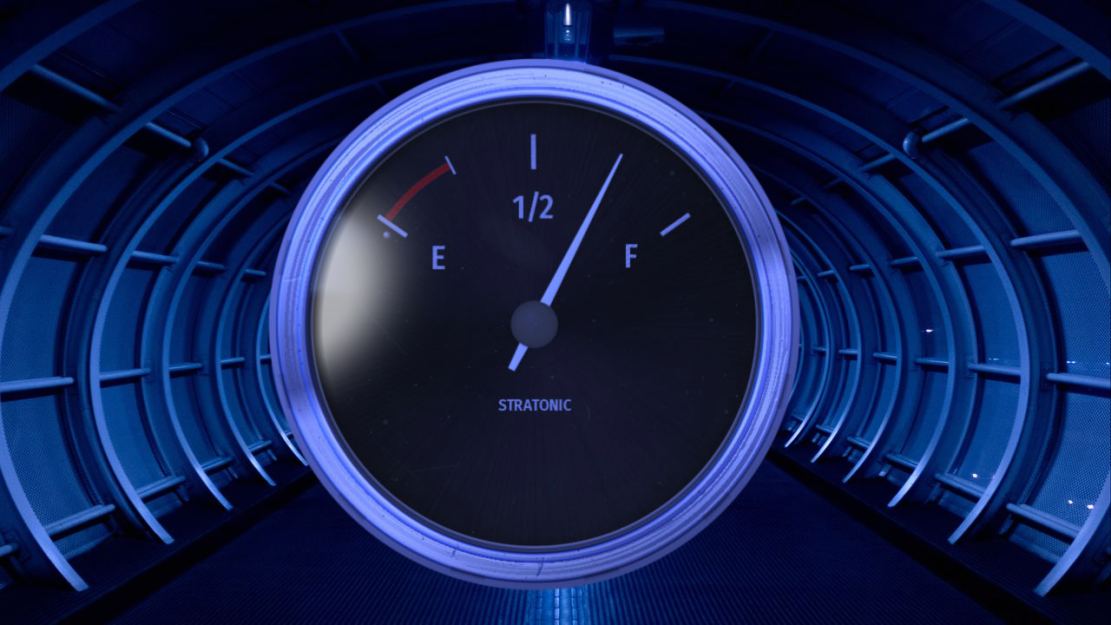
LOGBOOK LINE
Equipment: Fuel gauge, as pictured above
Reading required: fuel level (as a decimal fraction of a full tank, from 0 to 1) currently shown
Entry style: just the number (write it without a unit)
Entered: 0.75
